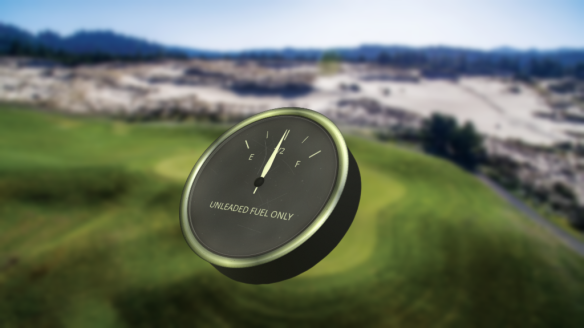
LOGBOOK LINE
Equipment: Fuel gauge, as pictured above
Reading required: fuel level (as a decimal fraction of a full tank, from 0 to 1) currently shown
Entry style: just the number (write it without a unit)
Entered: 0.5
